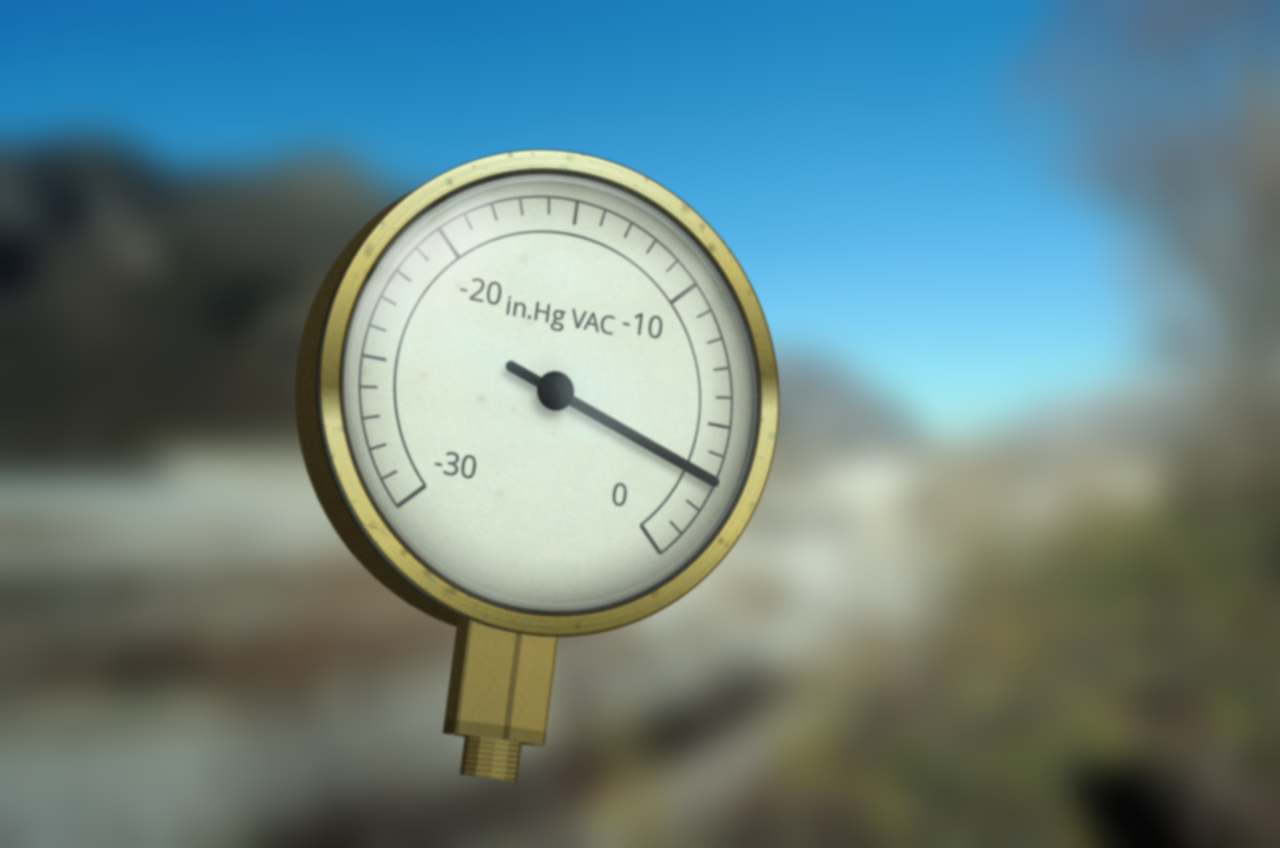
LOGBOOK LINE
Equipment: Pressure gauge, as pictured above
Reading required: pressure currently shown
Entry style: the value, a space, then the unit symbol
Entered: -3 inHg
